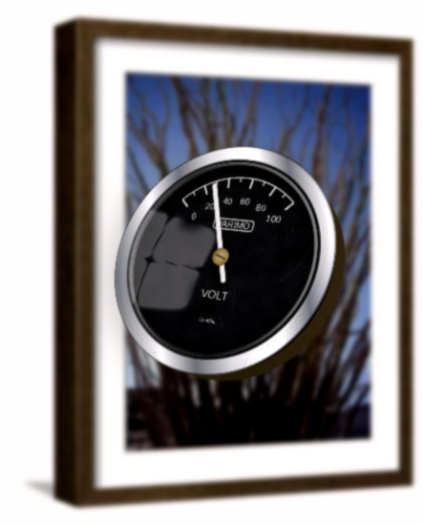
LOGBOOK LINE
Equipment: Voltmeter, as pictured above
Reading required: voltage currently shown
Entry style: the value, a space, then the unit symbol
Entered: 30 V
